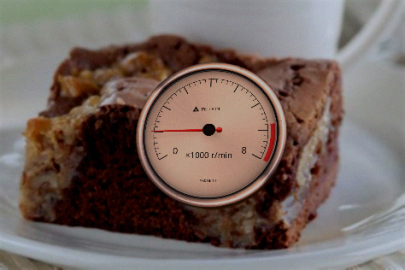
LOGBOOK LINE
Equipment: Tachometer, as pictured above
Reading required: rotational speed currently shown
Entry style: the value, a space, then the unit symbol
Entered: 1000 rpm
